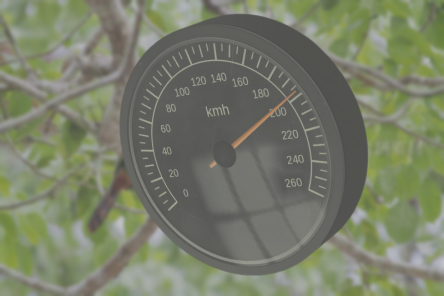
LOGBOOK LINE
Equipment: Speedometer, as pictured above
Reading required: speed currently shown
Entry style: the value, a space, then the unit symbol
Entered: 197.5 km/h
